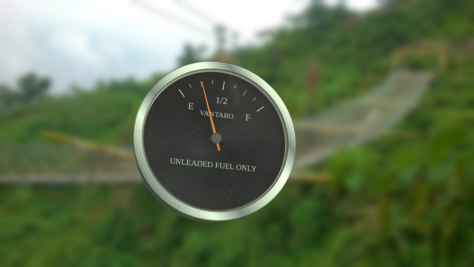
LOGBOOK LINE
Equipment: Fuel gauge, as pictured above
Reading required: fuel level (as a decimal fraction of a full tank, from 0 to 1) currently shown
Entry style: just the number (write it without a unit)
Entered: 0.25
